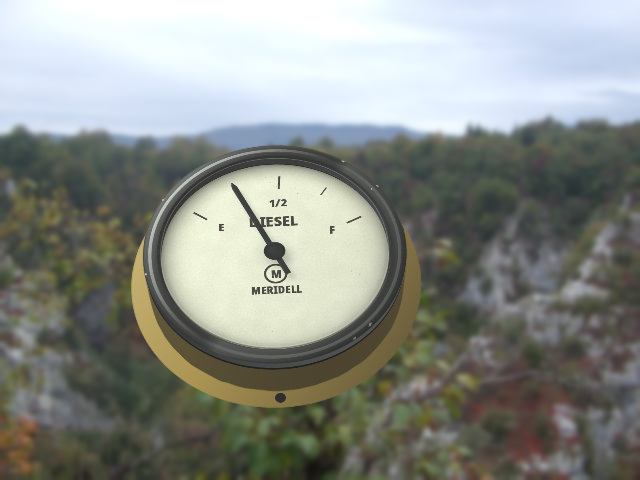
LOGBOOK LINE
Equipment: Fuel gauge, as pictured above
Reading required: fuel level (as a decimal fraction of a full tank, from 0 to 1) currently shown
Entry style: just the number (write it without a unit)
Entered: 0.25
